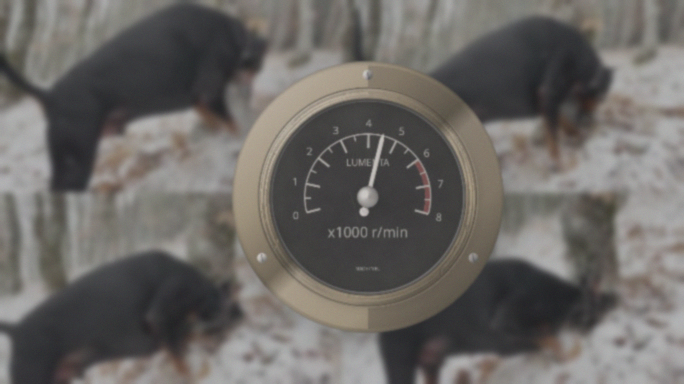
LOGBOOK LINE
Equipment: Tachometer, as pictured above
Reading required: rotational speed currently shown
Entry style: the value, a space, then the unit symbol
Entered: 4500 rpm
